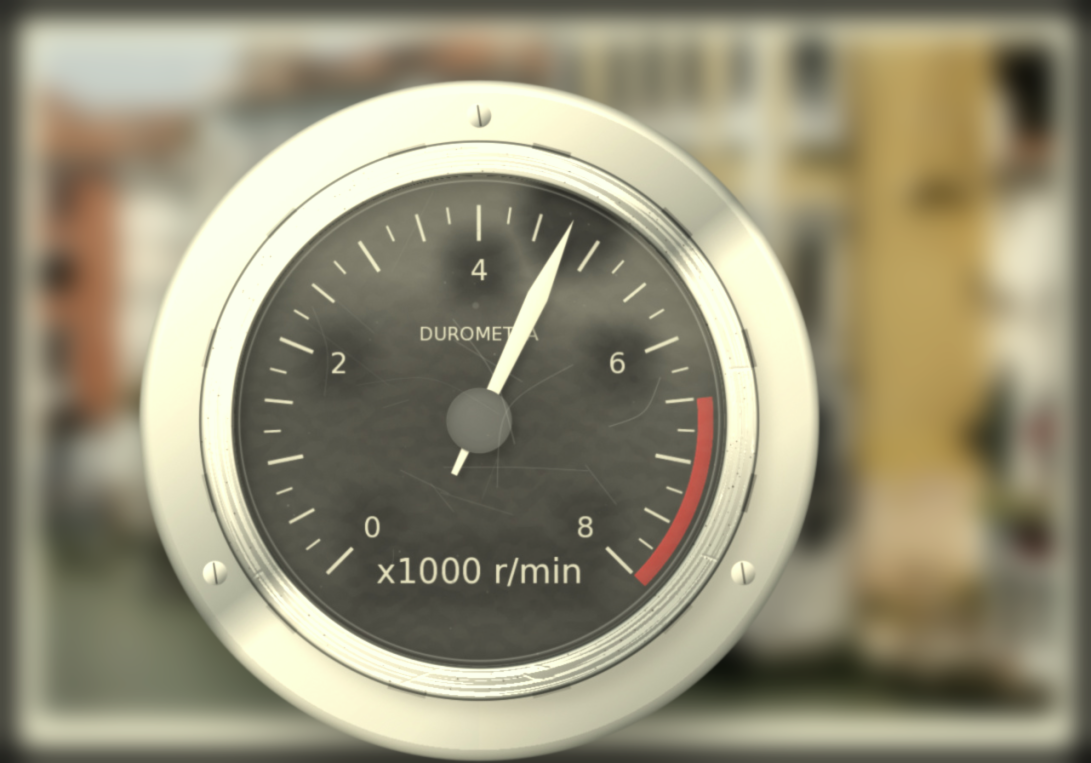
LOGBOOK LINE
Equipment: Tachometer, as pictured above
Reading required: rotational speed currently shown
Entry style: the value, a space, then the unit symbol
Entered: 4750 rpm
